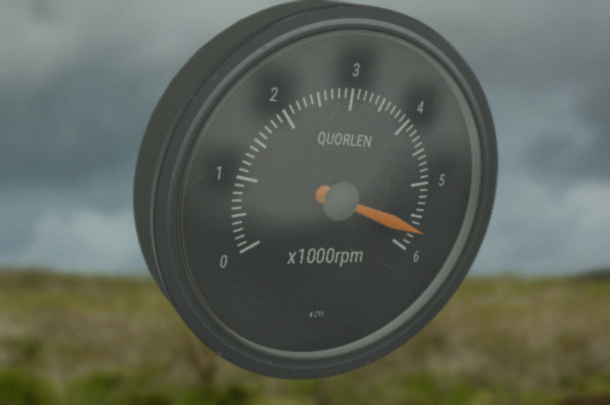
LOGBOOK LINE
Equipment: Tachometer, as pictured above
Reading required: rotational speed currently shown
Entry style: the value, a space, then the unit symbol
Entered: 5700 rpm
